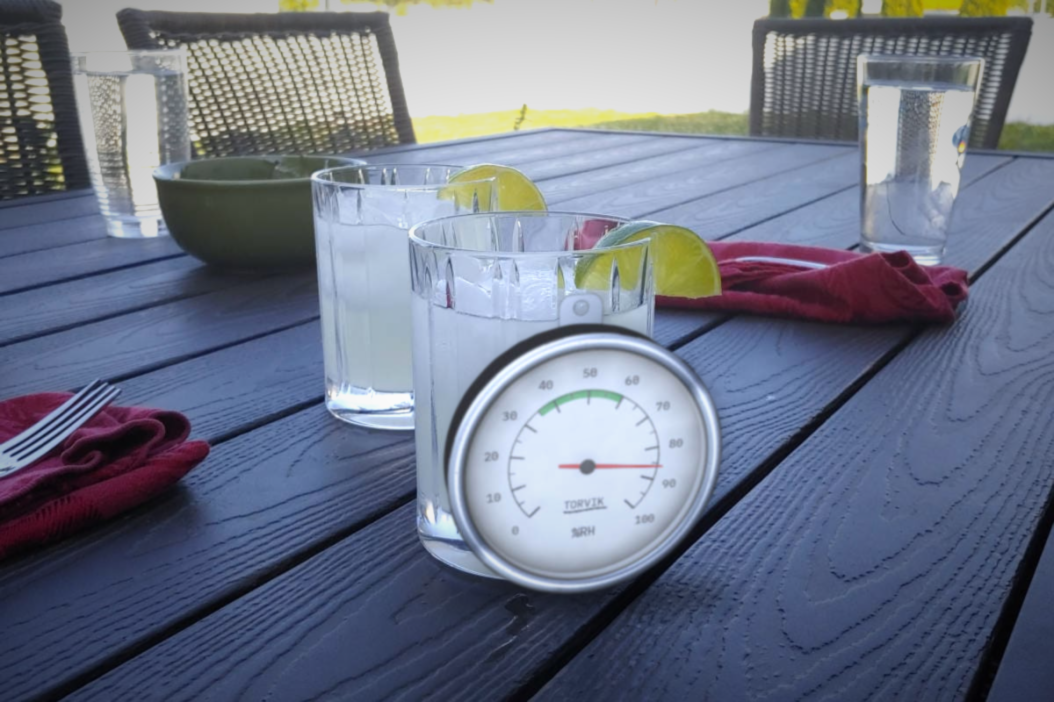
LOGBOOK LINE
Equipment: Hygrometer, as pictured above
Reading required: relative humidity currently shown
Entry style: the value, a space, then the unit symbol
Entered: 85 %
